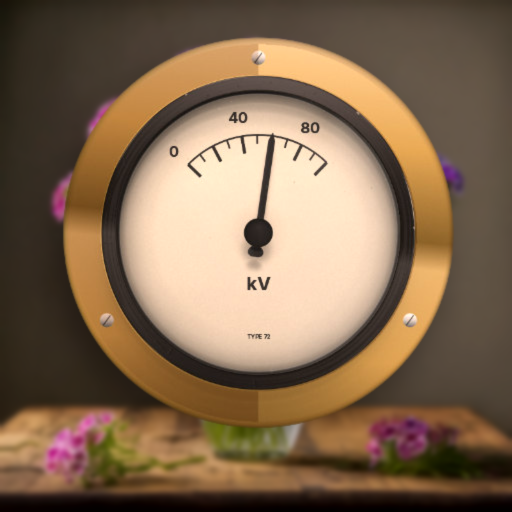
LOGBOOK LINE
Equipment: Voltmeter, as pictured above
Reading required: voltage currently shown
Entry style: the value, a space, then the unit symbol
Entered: 60 kV
